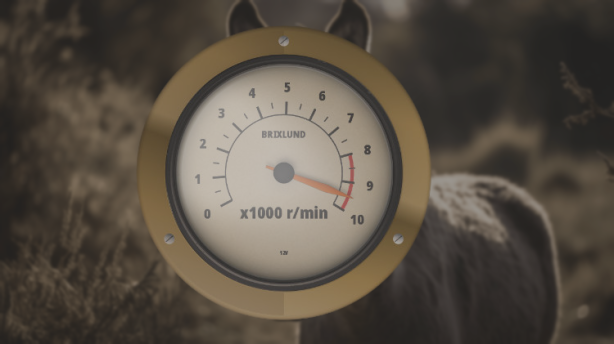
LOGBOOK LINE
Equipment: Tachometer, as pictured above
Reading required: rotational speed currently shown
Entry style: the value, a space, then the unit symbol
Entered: 9500 rpm
